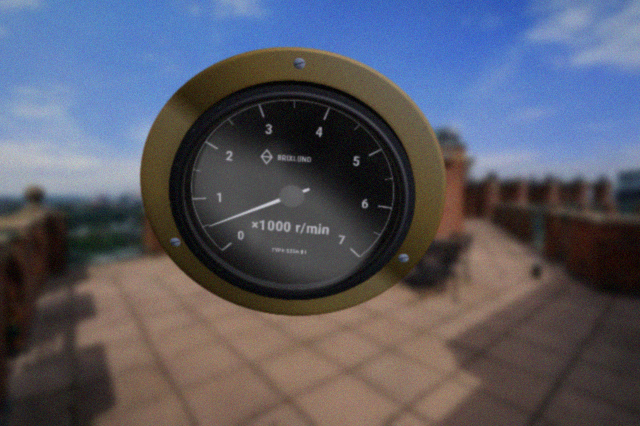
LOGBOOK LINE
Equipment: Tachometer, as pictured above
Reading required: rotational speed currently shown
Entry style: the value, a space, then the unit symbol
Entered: 500 rpm
